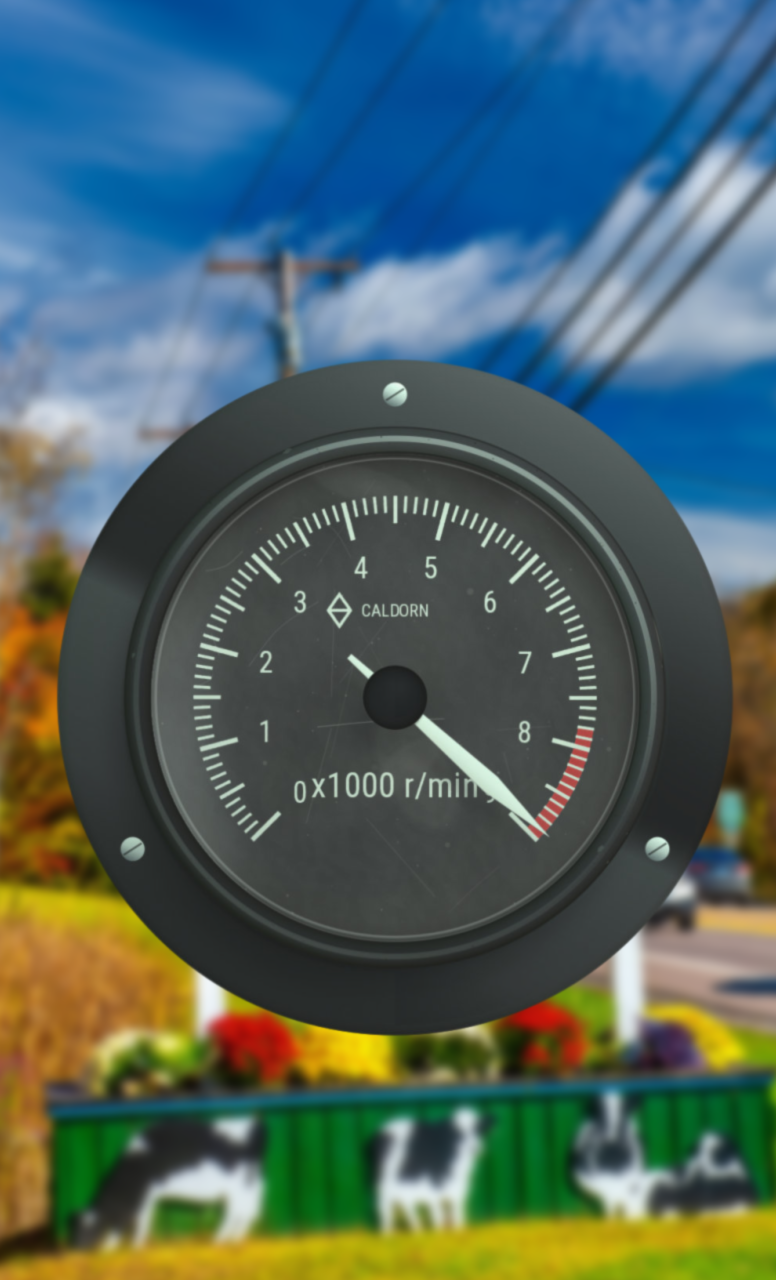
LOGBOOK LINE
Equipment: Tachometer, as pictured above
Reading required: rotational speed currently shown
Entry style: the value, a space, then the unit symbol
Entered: 8900 rpm
